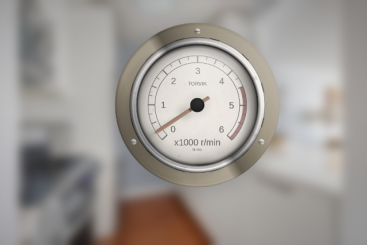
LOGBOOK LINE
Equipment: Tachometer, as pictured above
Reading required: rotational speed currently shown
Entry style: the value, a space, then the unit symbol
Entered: 250 rpm
